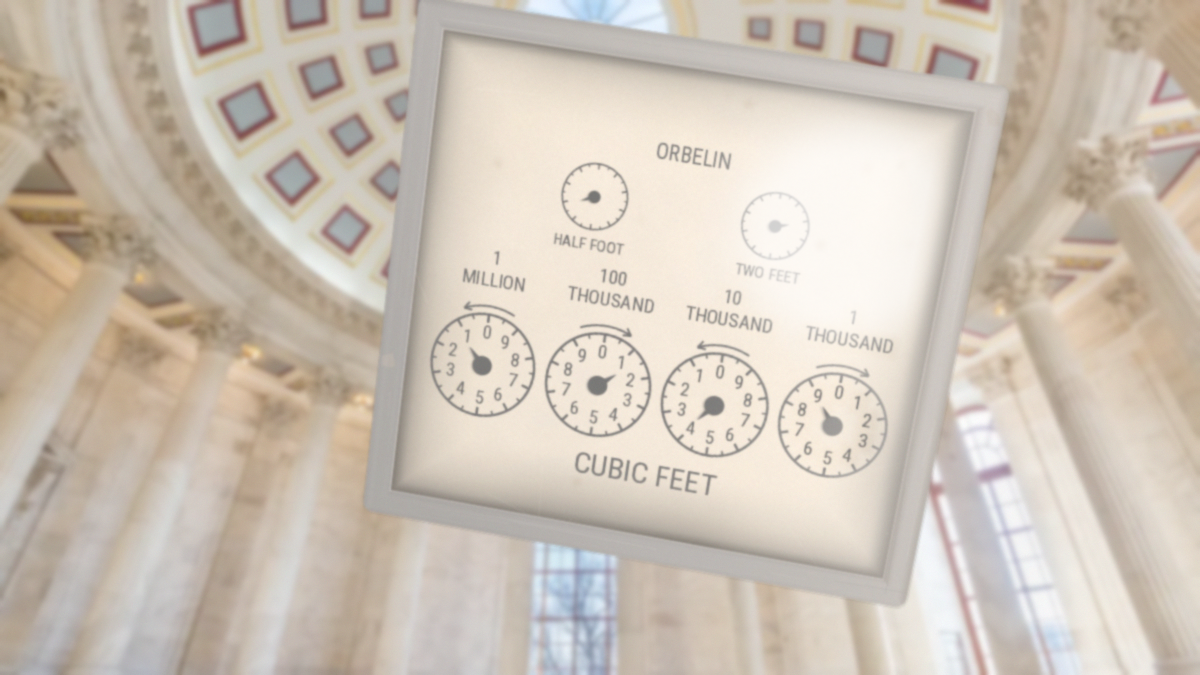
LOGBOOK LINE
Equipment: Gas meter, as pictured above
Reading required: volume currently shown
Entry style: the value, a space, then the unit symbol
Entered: 113900 ft³
